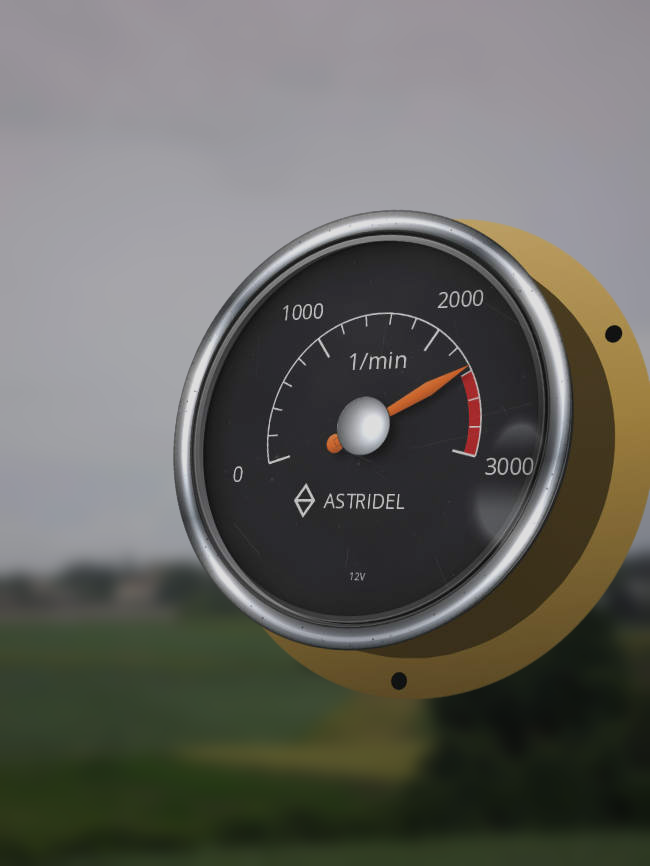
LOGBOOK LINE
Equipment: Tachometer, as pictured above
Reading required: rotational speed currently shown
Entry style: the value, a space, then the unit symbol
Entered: 2400 rpm
